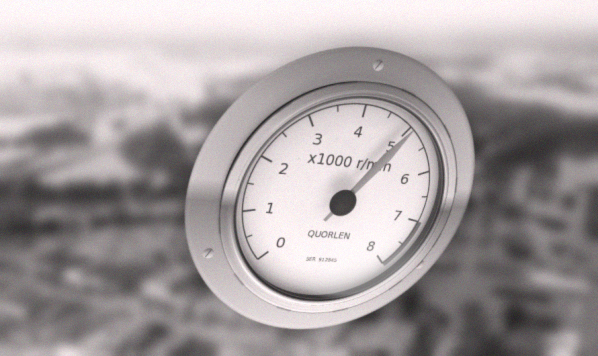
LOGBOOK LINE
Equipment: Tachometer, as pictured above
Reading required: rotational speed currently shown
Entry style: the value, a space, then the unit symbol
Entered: 5000 rpm
